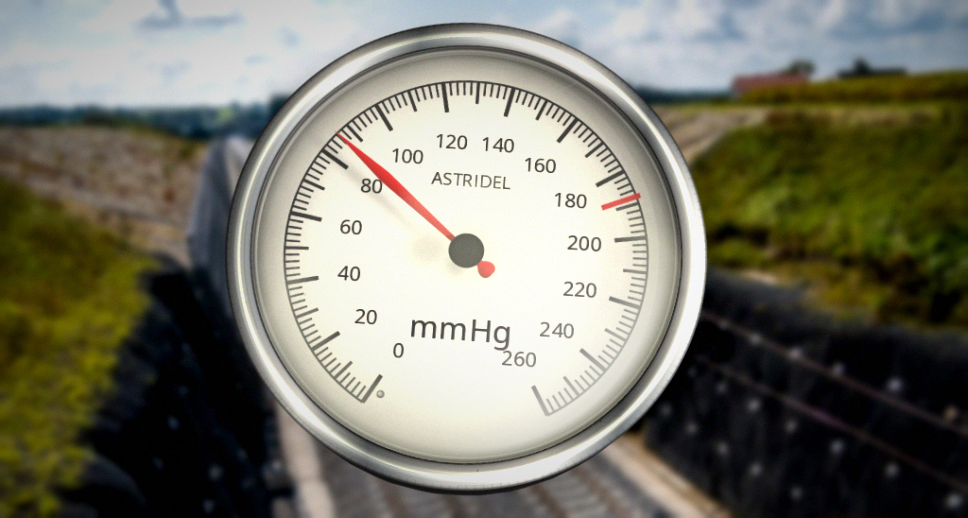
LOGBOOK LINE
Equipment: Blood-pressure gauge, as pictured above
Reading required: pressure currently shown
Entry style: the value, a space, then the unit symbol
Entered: 86 mmHg
